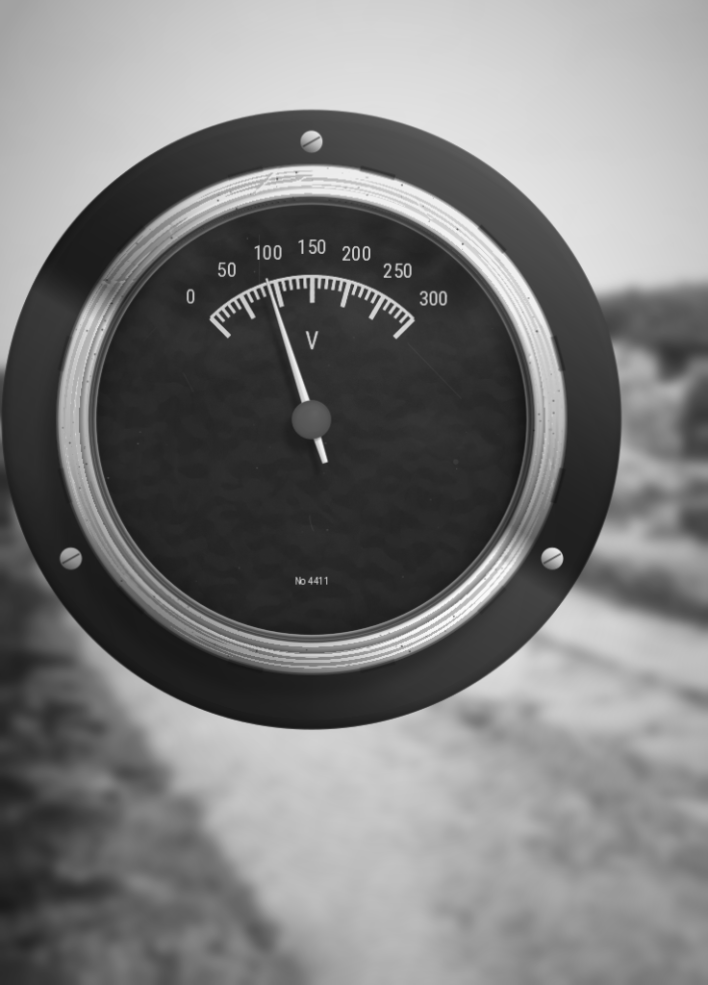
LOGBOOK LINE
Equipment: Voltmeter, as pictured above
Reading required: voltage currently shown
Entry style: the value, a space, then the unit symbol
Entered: 90 V
